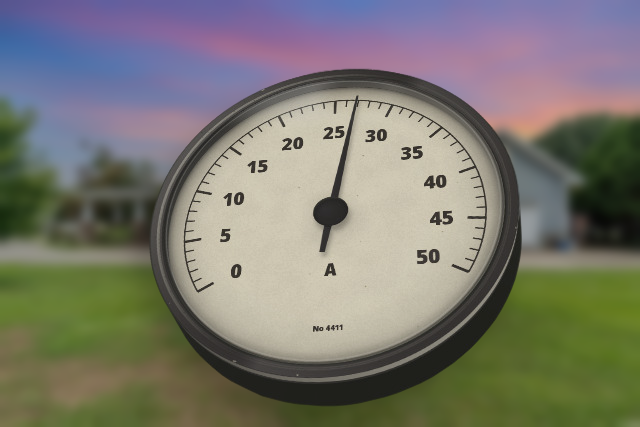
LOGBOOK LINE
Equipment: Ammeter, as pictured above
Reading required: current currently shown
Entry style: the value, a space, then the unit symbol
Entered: 27 A
